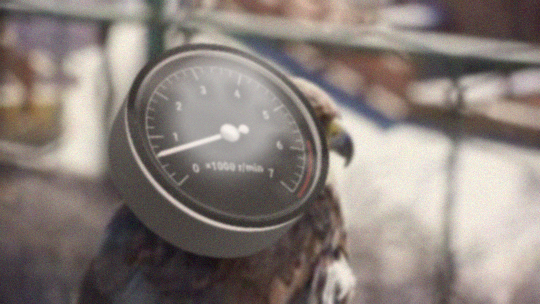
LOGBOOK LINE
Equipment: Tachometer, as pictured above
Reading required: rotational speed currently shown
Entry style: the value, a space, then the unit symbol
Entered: 600 rpm
